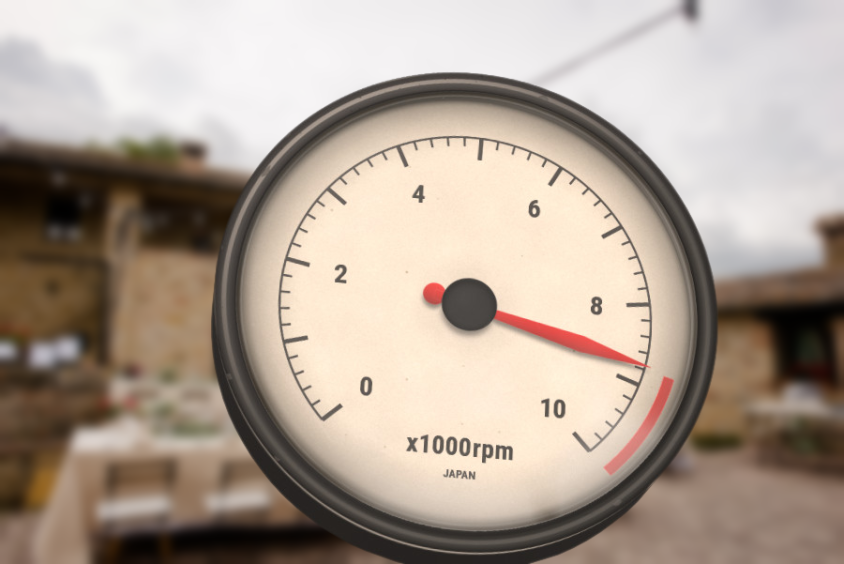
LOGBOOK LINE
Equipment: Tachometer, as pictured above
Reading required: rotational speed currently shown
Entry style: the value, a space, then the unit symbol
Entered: 8800 rpm
